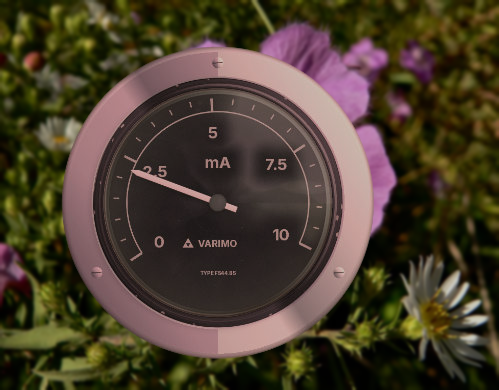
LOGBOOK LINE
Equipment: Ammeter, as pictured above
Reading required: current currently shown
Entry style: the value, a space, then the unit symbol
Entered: 2.25 mA
